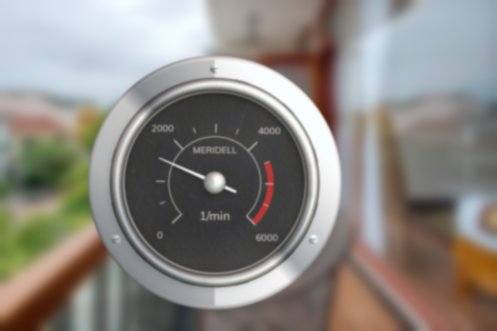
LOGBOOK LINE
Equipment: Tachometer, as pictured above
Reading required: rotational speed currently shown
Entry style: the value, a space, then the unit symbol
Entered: 1500 rpm
